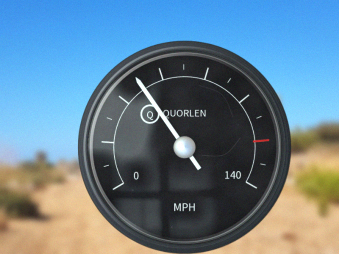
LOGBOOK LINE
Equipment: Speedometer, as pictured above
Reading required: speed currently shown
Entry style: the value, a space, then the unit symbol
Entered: 50 mph
